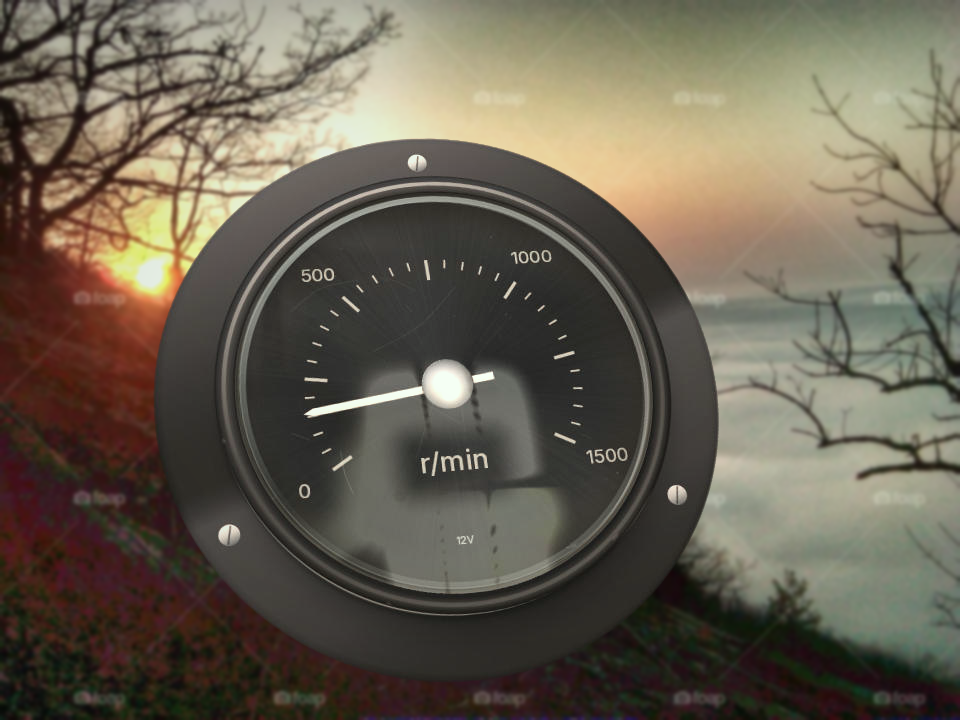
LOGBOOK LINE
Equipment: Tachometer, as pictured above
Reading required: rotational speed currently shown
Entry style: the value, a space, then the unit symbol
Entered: 150 rpm
